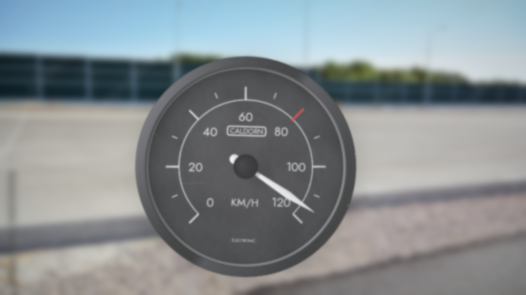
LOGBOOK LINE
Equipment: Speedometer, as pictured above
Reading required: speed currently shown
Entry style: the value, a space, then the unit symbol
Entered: 115 km/h
